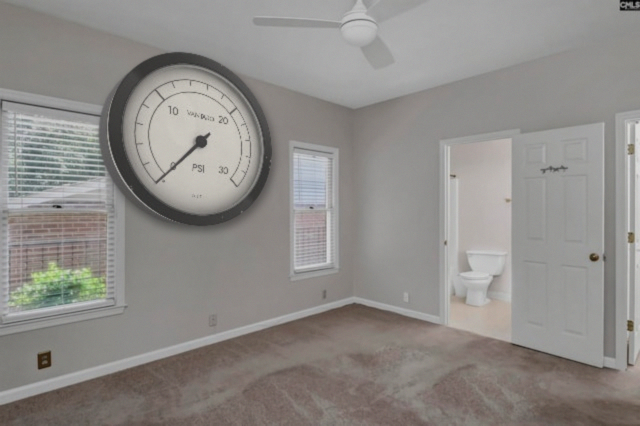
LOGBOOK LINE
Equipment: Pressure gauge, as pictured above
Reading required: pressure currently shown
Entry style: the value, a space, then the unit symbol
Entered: 0 psi
